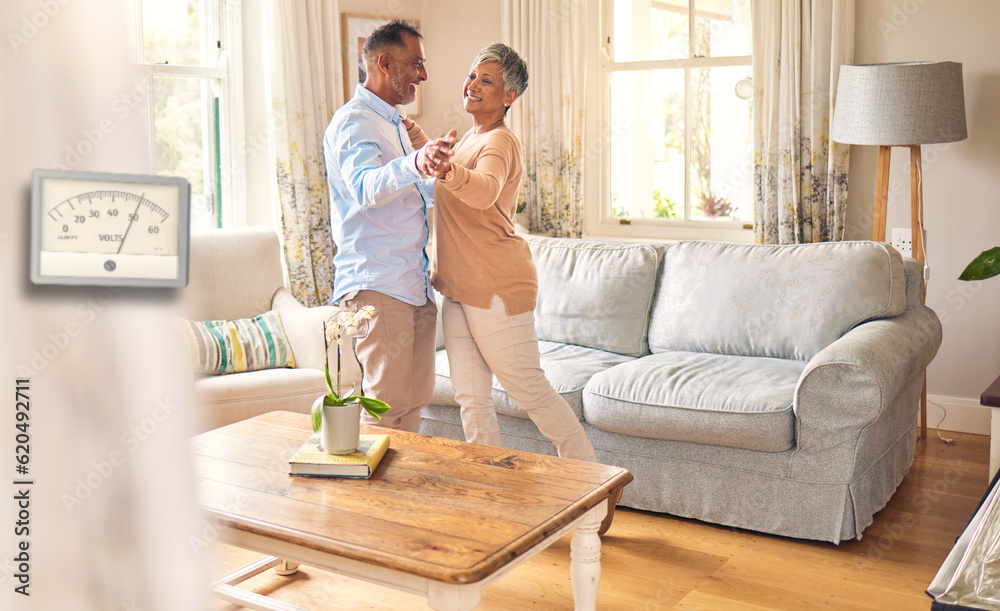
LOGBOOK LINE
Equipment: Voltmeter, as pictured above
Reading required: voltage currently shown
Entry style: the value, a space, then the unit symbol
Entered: 50 V
